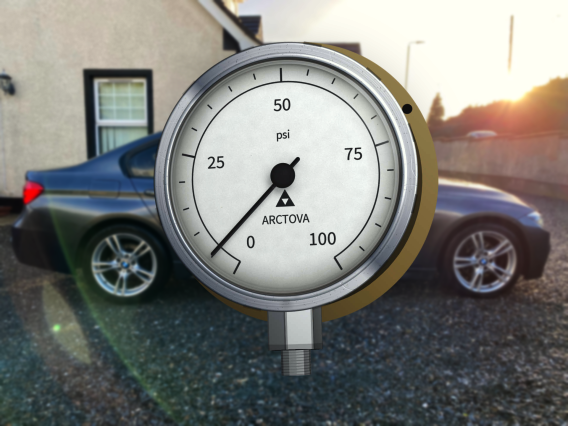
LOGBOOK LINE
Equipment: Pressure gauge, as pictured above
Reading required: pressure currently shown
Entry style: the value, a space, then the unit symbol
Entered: 5 psi
